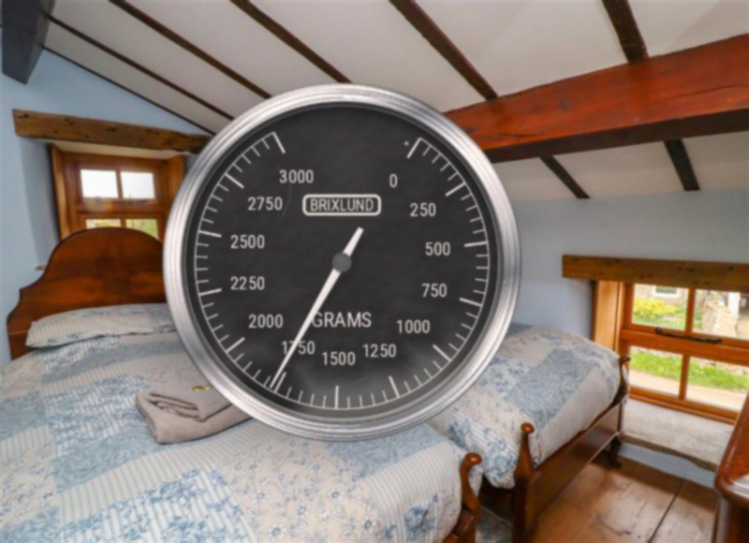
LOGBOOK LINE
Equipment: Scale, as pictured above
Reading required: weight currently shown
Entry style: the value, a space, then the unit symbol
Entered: 1775 g
